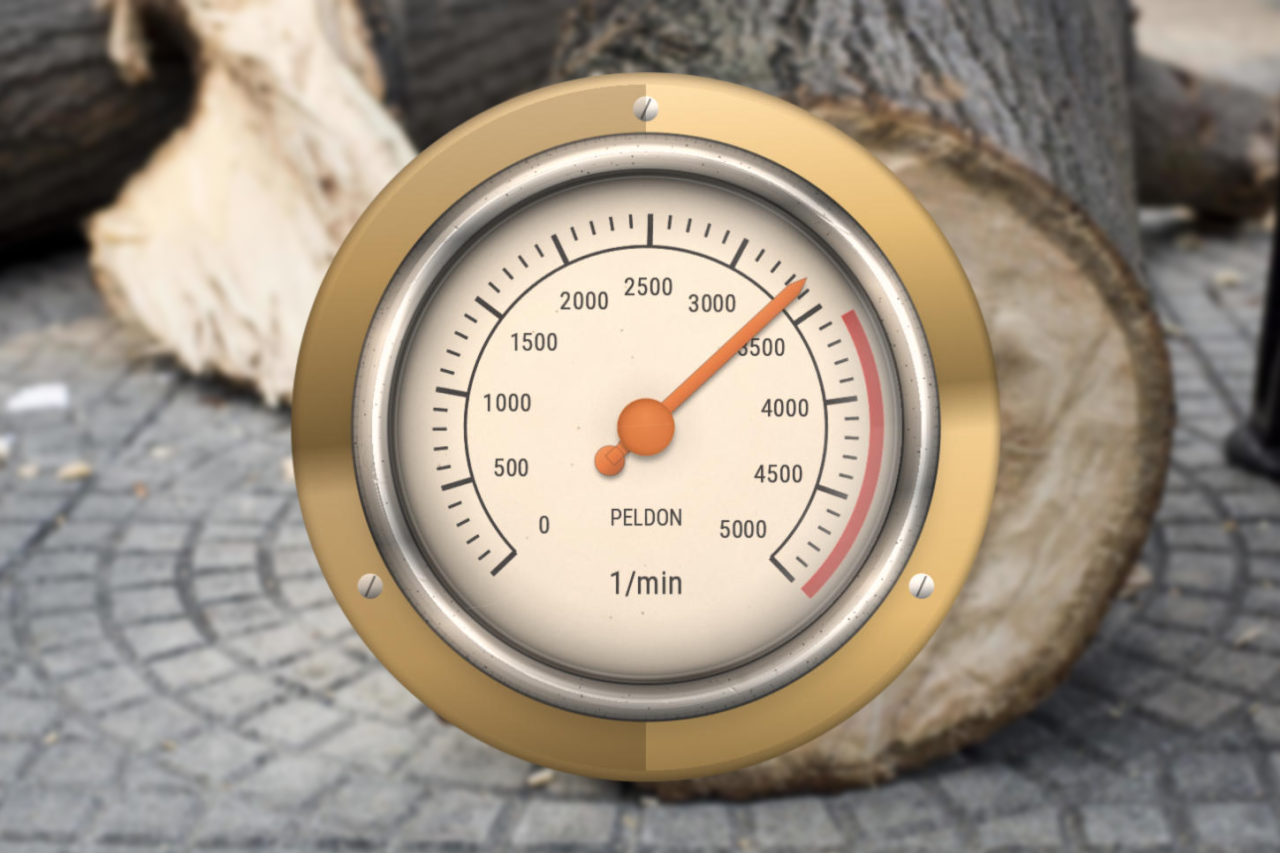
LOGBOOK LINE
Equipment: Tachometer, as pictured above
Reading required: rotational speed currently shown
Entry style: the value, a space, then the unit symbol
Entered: 3350 rpm
